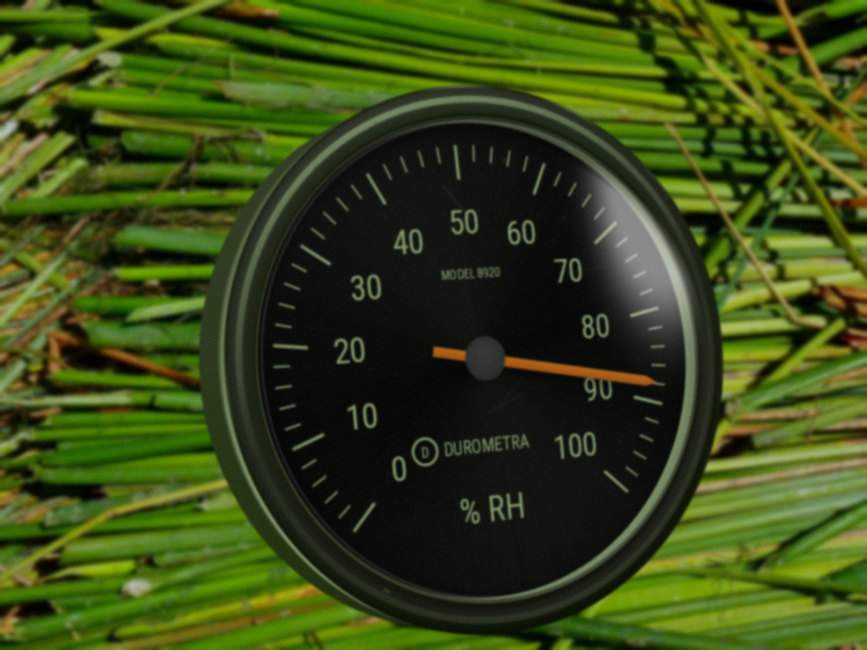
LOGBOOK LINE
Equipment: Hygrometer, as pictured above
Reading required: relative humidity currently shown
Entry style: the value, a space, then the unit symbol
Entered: 88 %
